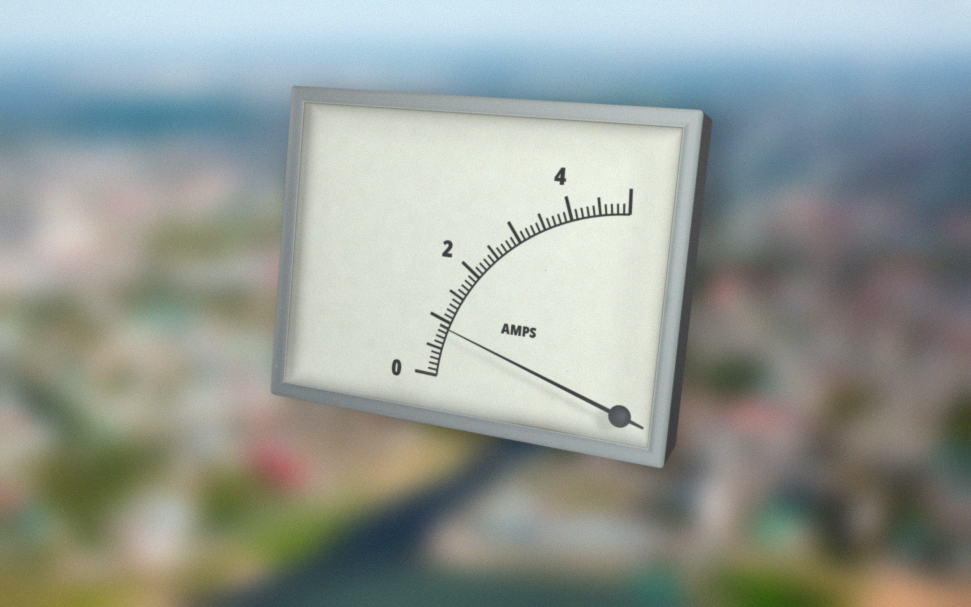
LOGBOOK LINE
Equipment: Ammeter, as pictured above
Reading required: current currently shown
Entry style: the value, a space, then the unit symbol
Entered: 0.9 A
